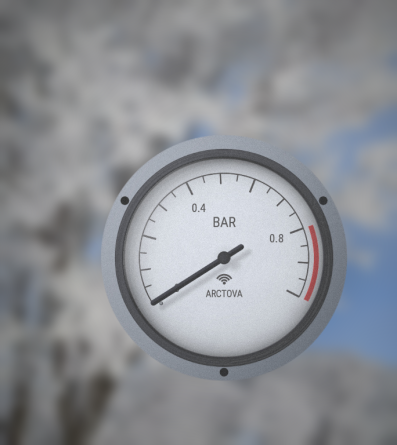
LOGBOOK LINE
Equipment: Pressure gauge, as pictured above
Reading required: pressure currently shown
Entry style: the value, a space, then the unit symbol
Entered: 0 bar
